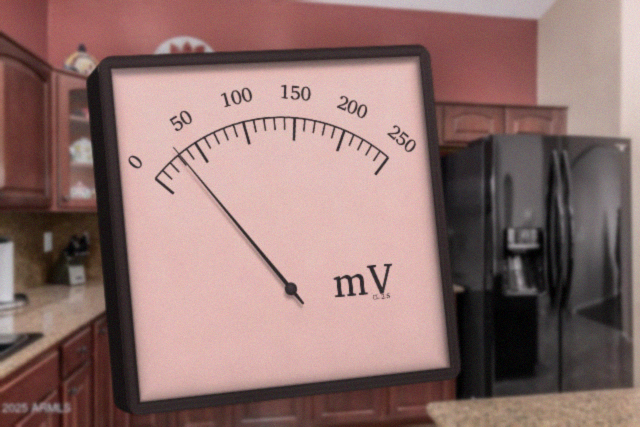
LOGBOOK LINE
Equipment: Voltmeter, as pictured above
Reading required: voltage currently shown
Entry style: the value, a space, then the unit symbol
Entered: 30 mV
